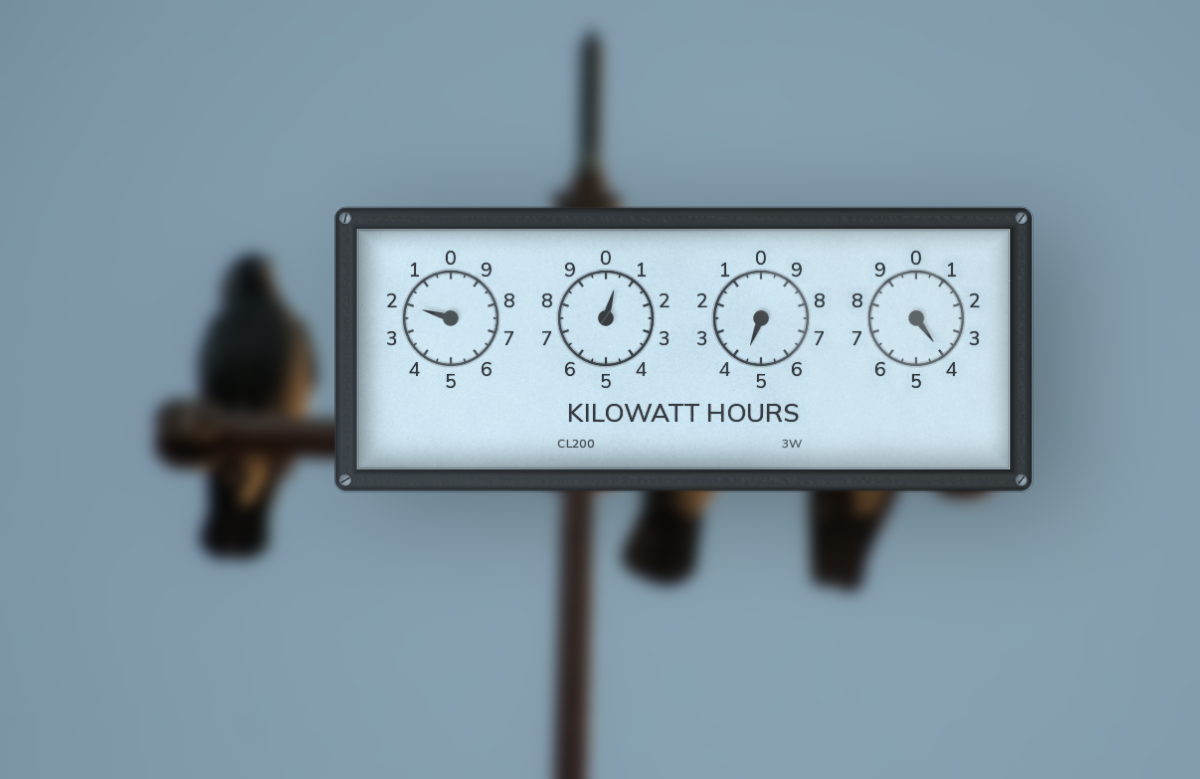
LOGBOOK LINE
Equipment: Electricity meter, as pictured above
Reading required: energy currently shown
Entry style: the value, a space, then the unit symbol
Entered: 2044 kWh
